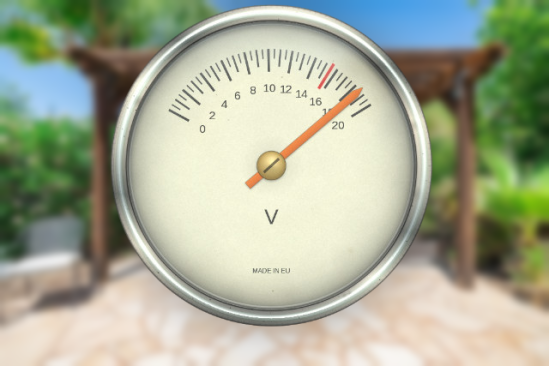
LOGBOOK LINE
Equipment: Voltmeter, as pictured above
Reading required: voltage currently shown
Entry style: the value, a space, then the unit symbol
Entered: 18.5 V
